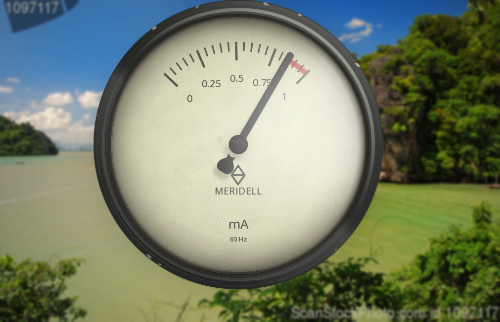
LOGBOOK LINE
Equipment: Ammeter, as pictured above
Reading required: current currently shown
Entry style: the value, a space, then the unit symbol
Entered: 0.85 mA
